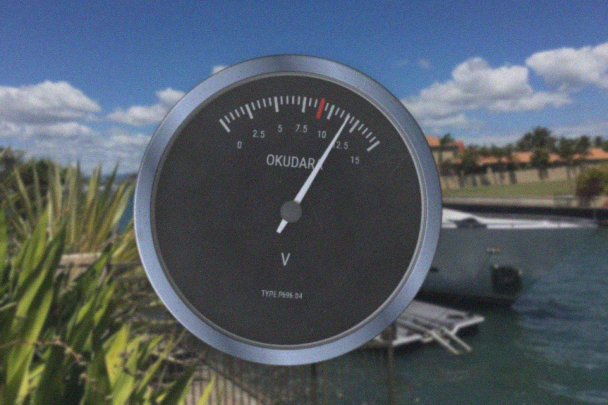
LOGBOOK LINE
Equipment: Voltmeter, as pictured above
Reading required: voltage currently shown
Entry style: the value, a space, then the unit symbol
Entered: 11.5 V
